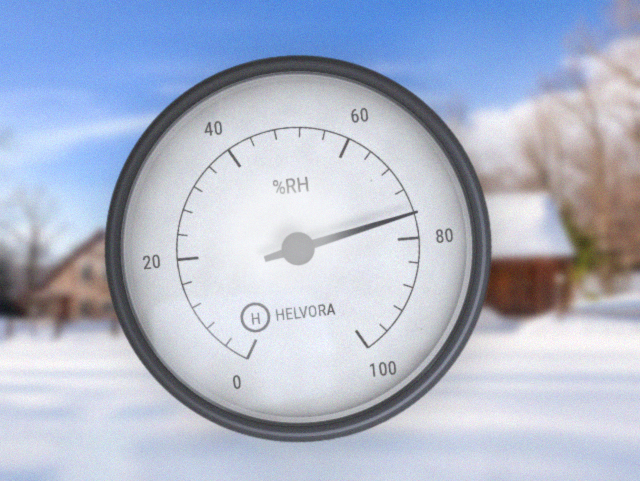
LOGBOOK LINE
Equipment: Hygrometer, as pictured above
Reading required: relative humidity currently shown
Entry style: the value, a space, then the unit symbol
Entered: 76 %
